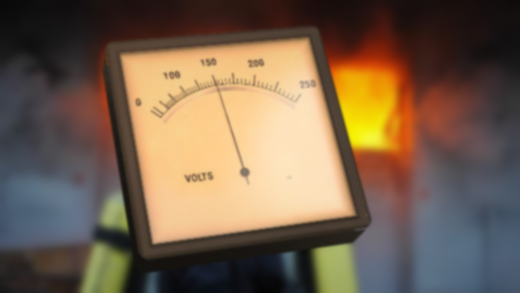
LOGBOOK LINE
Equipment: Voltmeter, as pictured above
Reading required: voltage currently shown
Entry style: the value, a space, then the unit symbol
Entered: 150 V
